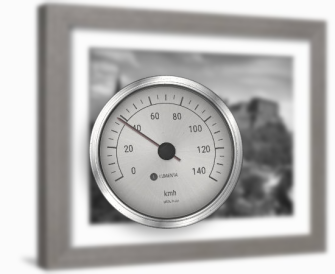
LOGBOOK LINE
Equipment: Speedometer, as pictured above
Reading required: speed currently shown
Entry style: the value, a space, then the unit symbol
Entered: 37.5 km/h
